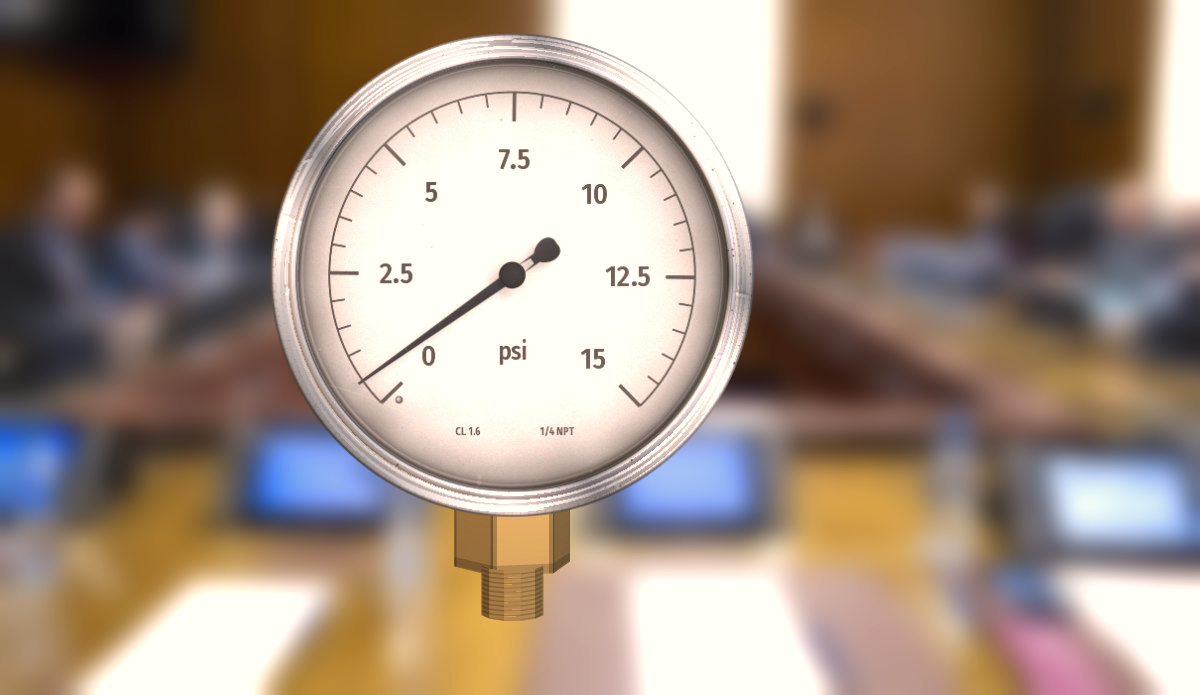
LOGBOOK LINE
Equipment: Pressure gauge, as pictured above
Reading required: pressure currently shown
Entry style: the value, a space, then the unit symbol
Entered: 0.5 psi
